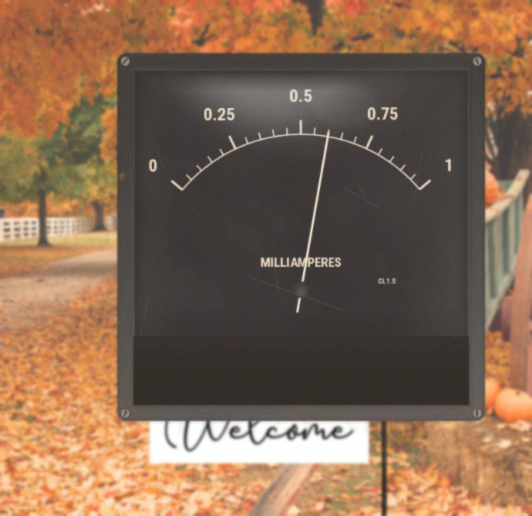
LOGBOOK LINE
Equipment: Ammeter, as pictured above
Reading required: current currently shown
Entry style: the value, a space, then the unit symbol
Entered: 0.6 mA
